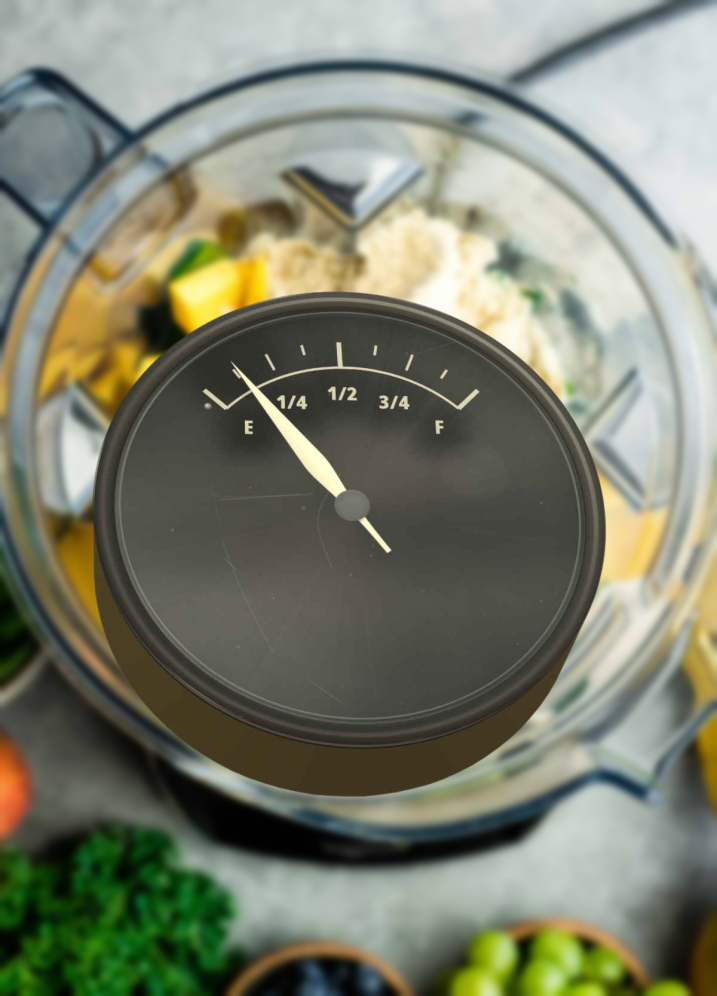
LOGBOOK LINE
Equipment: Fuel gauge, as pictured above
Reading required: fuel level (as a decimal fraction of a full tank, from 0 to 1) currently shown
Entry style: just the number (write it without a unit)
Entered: 0.125
